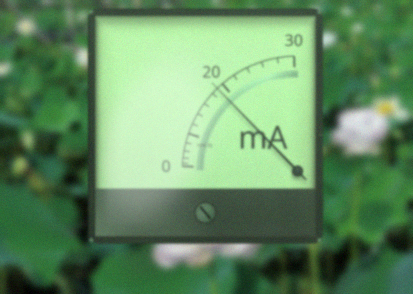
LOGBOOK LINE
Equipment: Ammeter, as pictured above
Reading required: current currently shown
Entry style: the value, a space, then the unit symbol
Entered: 19 mA
